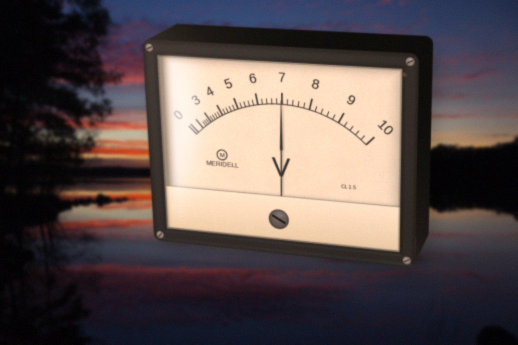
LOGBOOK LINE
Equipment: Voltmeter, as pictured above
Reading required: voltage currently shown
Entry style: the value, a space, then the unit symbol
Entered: 7 V
